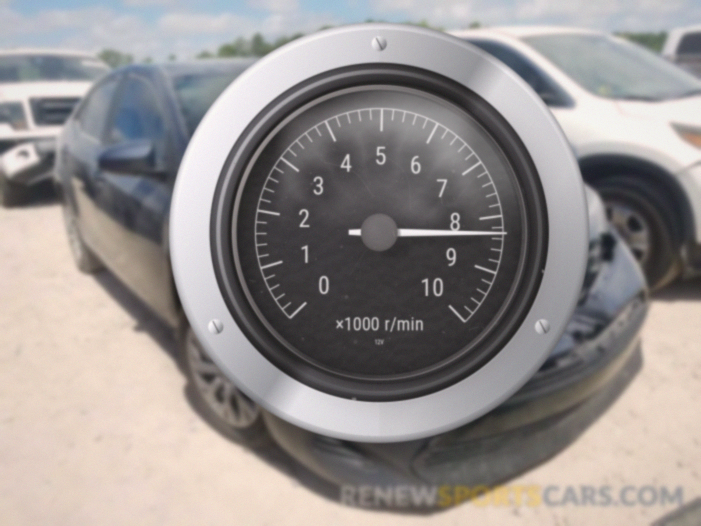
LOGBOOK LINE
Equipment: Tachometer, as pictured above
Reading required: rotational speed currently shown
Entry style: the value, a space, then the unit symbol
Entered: 8300 rpm
